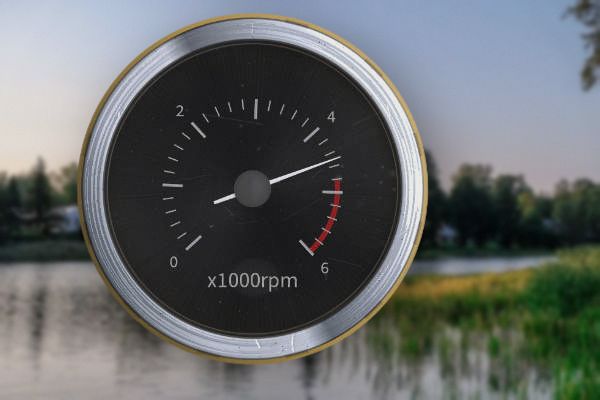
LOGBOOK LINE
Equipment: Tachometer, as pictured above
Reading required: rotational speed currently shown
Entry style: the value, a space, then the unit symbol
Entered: 4500 rpm
